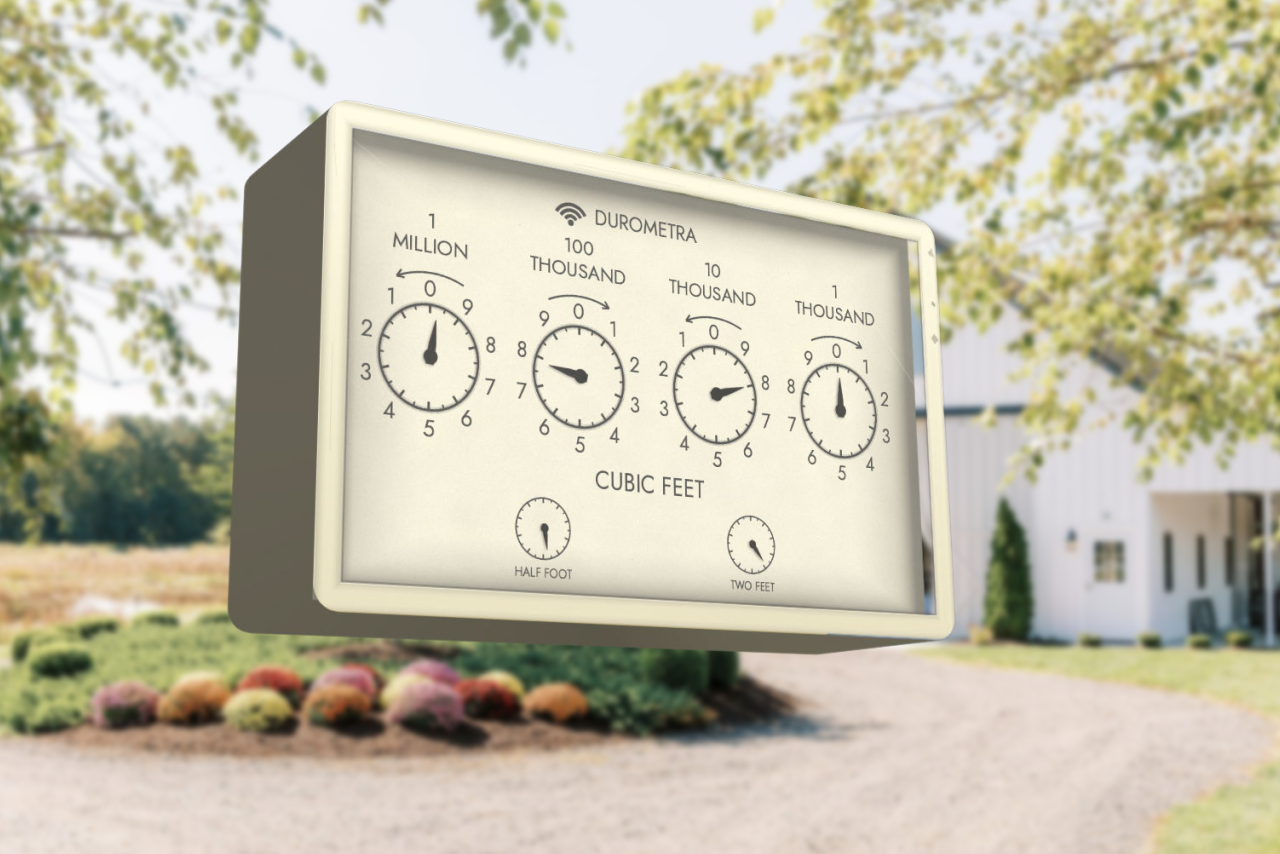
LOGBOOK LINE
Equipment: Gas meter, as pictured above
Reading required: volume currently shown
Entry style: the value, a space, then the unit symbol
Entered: 978000 ft³
